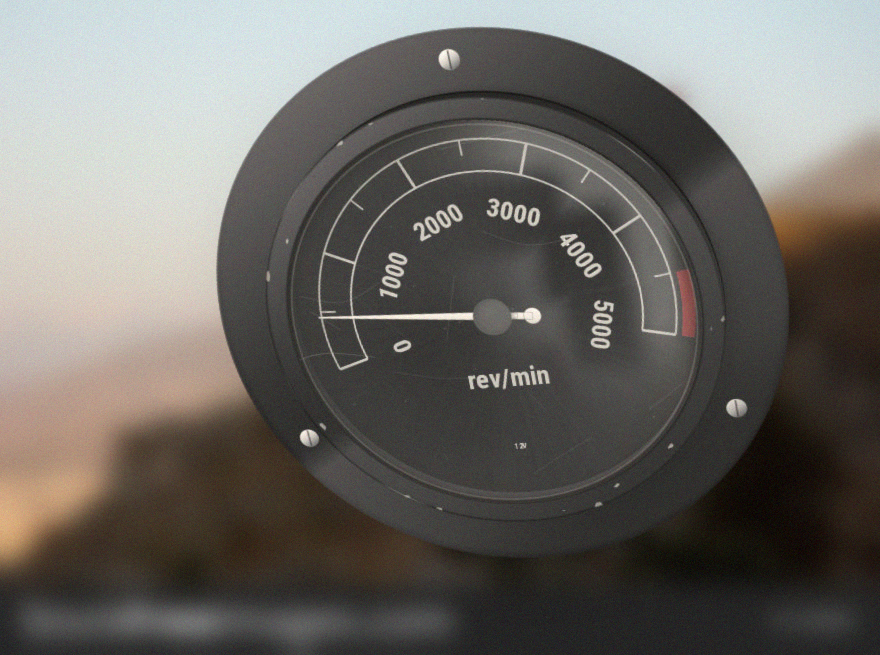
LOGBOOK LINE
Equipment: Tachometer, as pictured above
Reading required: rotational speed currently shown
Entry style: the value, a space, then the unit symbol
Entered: 500 rpm
